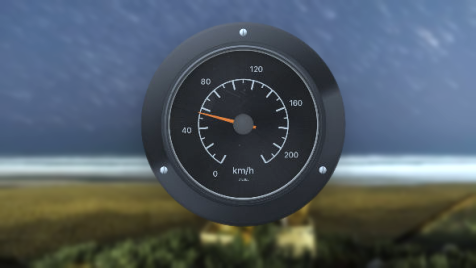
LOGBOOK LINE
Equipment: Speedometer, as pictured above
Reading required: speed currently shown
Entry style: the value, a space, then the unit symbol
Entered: 55 km/h
